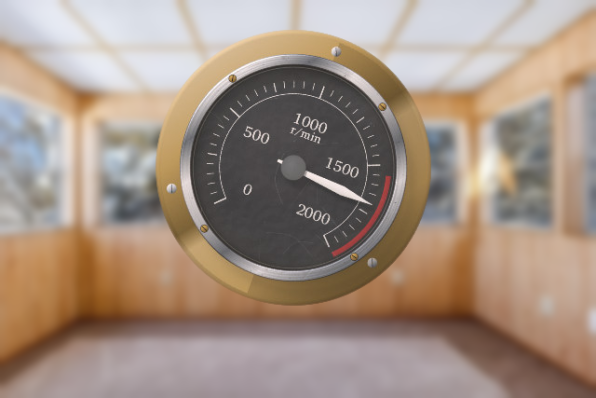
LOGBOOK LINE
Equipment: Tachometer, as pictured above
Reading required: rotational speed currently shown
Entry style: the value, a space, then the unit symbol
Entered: 1700 rpm
